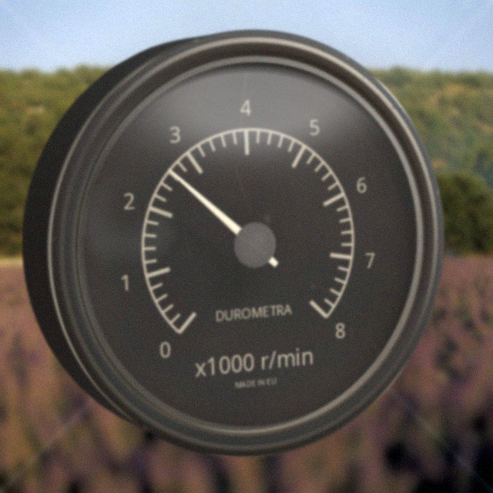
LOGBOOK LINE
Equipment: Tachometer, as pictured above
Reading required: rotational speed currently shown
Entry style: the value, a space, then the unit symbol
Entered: 2600 rpm
